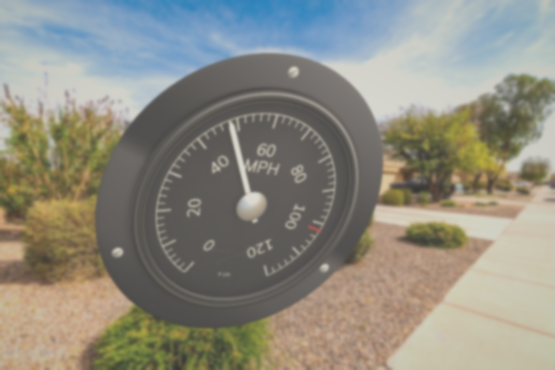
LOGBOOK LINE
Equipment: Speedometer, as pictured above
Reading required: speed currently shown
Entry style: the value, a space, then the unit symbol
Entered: 48 mph
